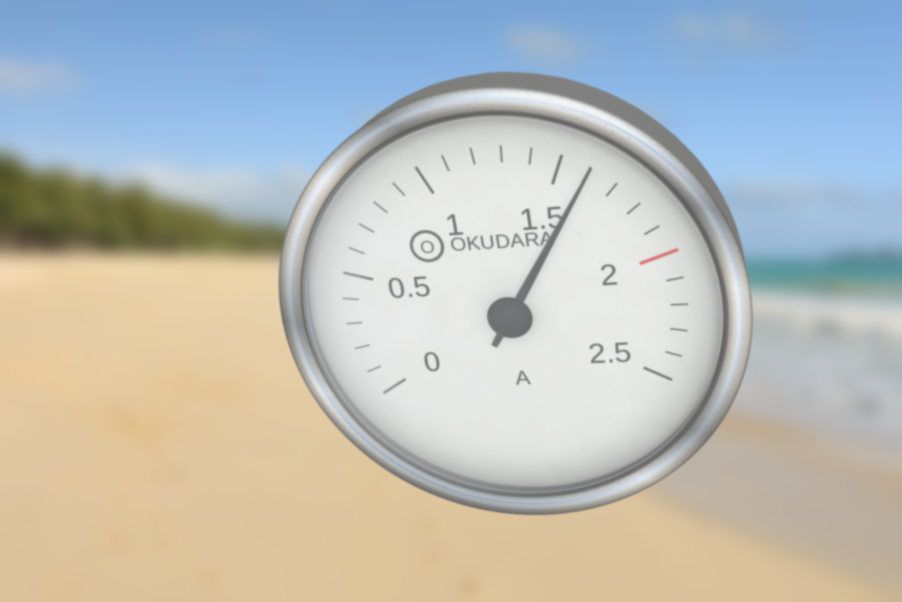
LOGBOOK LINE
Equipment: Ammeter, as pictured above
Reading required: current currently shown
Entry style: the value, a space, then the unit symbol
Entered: 1.6 A
